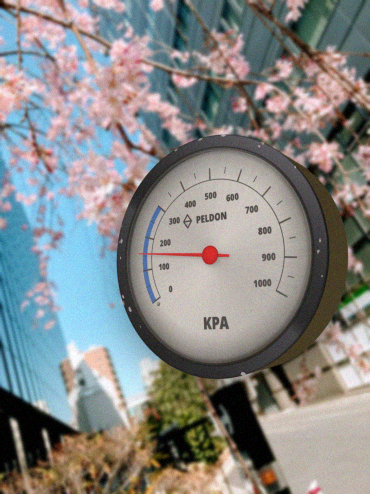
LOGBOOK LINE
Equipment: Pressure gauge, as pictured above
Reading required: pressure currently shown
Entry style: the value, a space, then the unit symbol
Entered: 150 kPa
